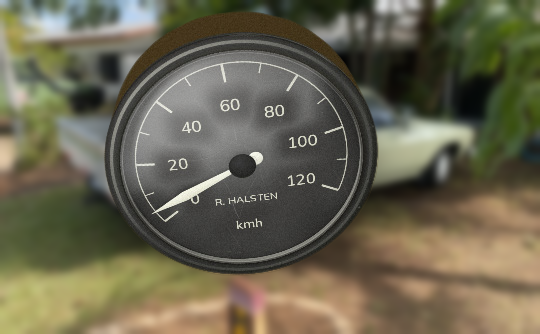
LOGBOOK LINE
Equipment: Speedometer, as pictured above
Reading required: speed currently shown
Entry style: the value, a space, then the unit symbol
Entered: 5 km/h
